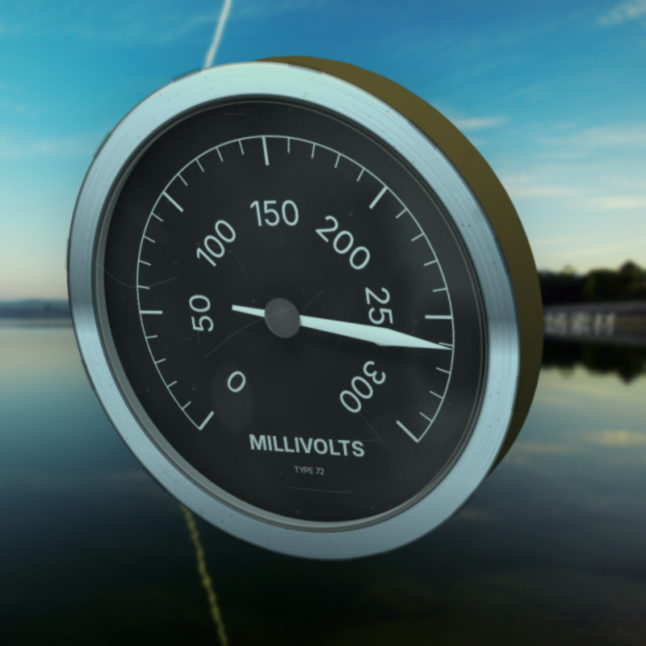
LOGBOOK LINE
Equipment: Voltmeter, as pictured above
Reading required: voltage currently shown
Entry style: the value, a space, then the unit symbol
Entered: 260 mV
